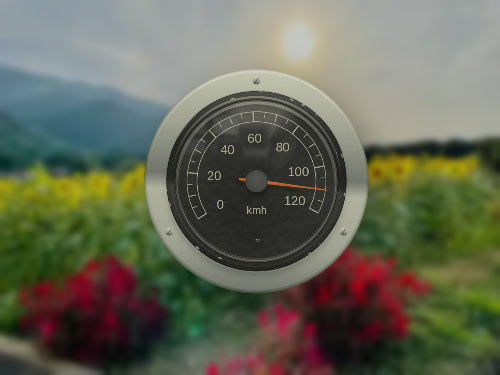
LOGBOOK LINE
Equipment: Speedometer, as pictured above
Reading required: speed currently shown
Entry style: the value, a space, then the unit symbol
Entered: 110 km/h
